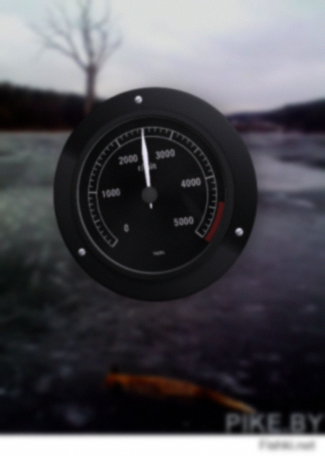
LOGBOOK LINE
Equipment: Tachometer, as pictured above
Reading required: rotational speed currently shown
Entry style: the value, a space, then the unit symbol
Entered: 2500 rpm
